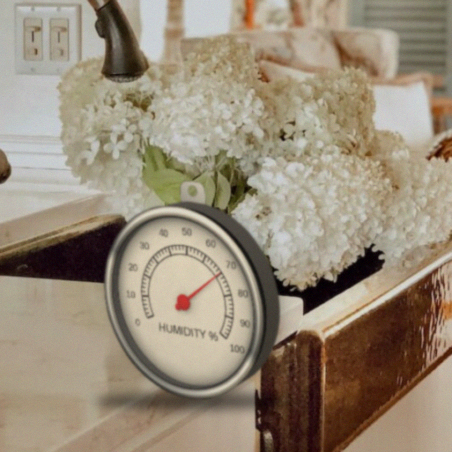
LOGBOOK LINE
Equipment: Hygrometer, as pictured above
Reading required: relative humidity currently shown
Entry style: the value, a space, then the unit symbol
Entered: 70 %
